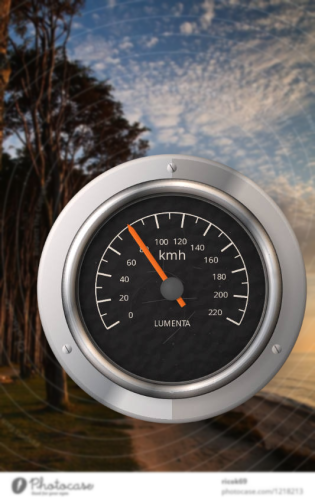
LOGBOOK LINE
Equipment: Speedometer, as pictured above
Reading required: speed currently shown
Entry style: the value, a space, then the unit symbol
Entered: 80 km/h
